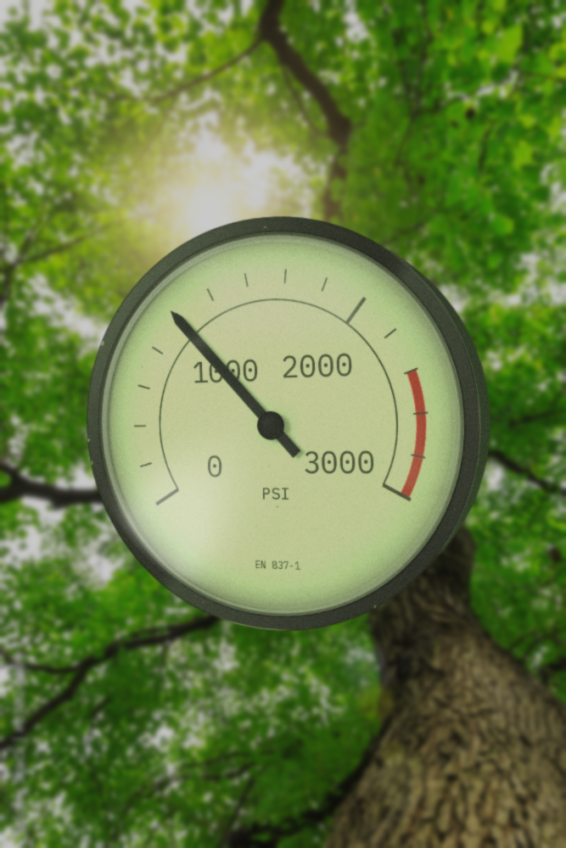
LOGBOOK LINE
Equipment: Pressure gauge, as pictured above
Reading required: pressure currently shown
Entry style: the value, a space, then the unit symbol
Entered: 1000 psi
